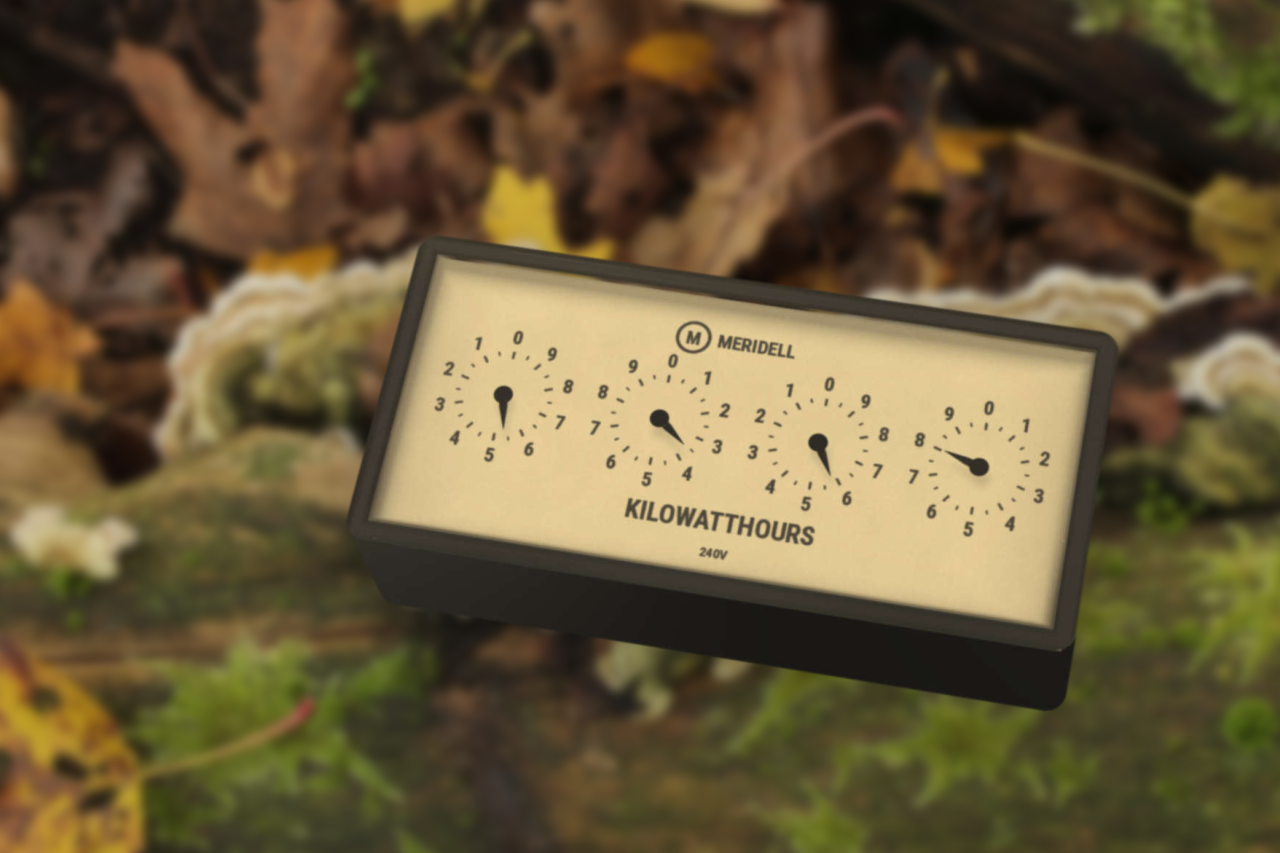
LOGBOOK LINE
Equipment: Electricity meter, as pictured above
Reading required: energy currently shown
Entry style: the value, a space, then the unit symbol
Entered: 5358 kWh
